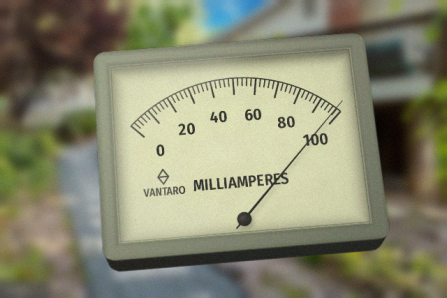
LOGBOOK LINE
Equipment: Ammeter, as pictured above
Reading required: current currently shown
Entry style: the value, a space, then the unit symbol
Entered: 98 mA
